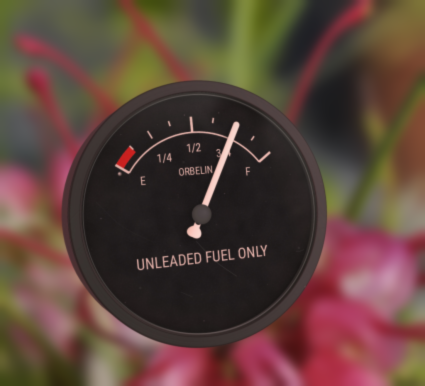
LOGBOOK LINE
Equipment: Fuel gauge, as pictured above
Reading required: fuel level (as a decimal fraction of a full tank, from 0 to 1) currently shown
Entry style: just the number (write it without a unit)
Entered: 0.75
